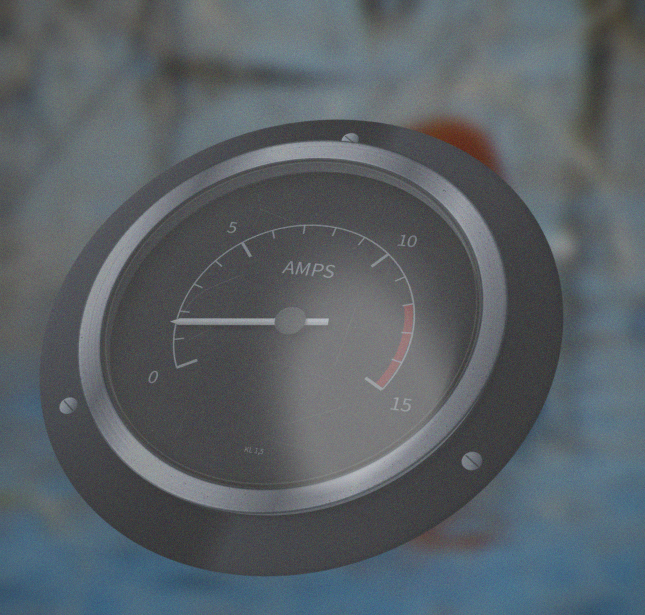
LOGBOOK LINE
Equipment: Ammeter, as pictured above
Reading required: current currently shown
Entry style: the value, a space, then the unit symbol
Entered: 1.5 A
